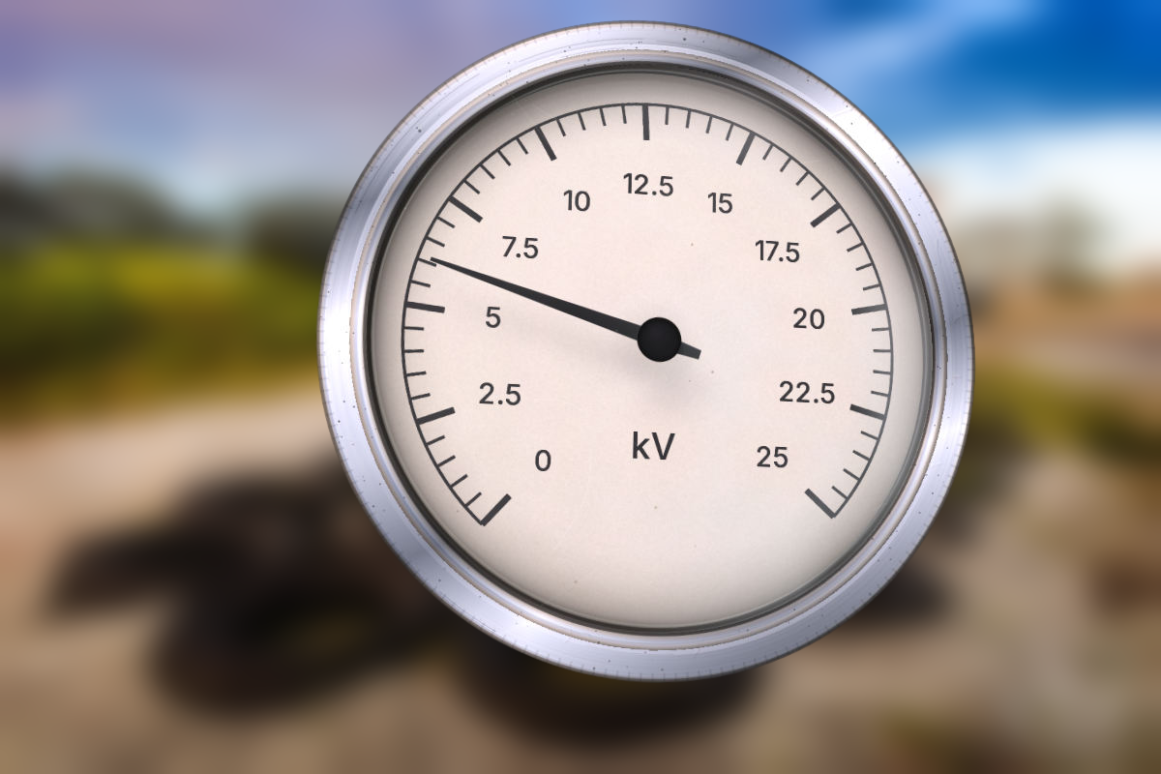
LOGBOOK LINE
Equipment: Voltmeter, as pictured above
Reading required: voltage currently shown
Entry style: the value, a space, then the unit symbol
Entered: 6 kV
